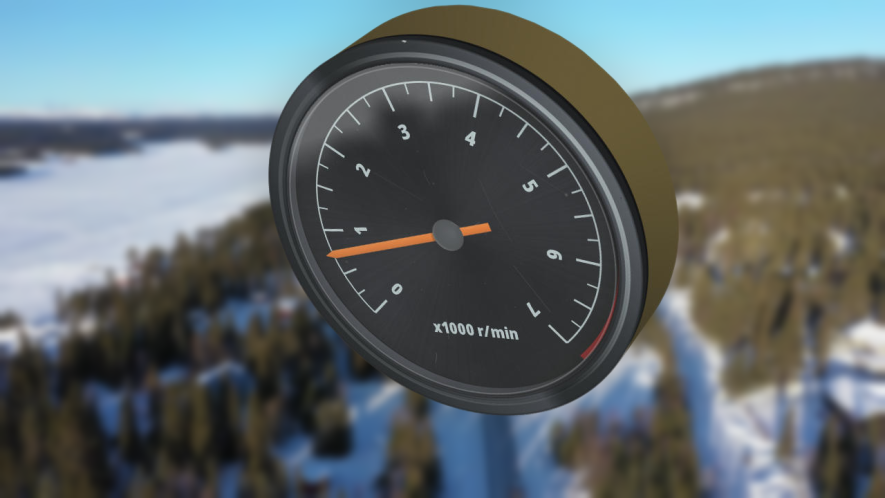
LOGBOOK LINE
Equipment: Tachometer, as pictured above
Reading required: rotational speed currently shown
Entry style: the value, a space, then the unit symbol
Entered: 750 rpm
